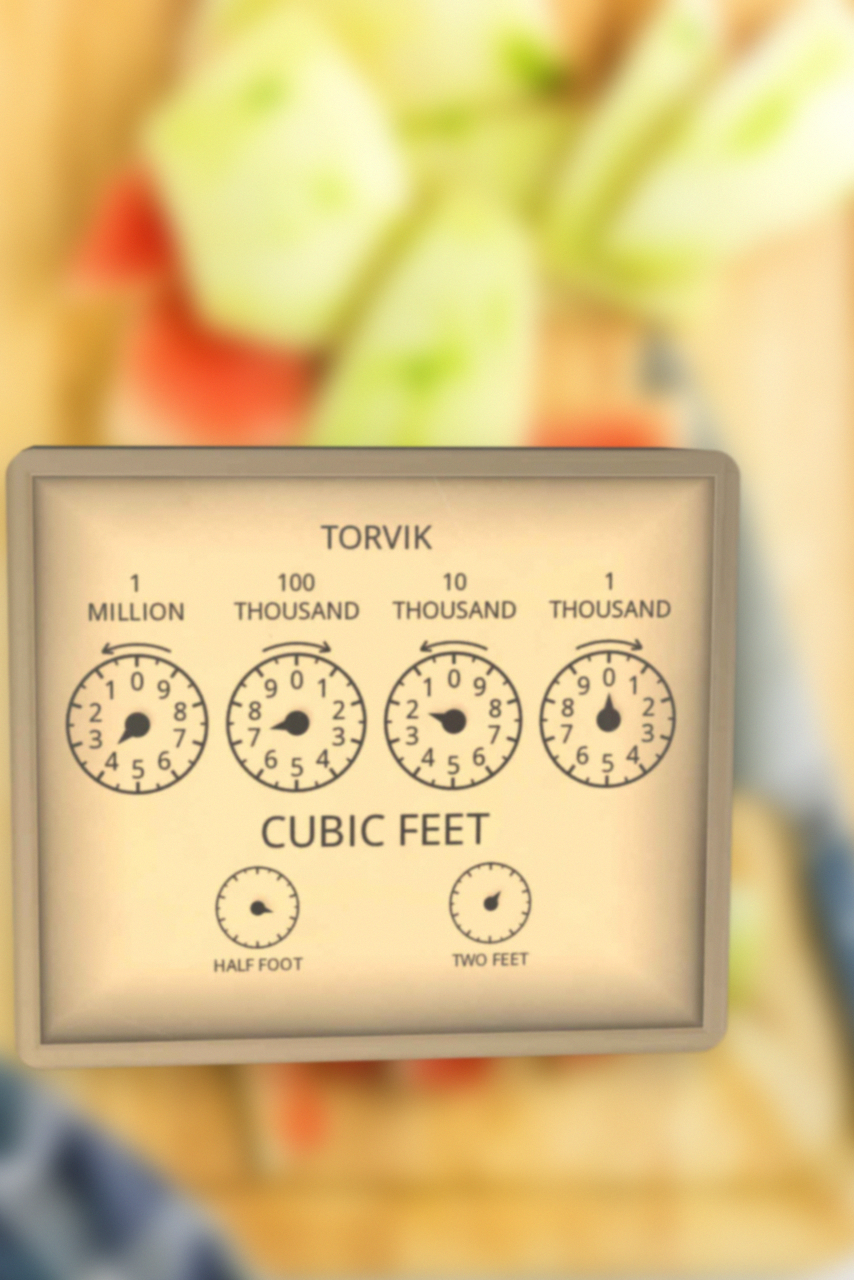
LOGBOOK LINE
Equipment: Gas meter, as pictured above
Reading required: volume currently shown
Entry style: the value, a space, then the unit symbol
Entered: 372000 ft³
